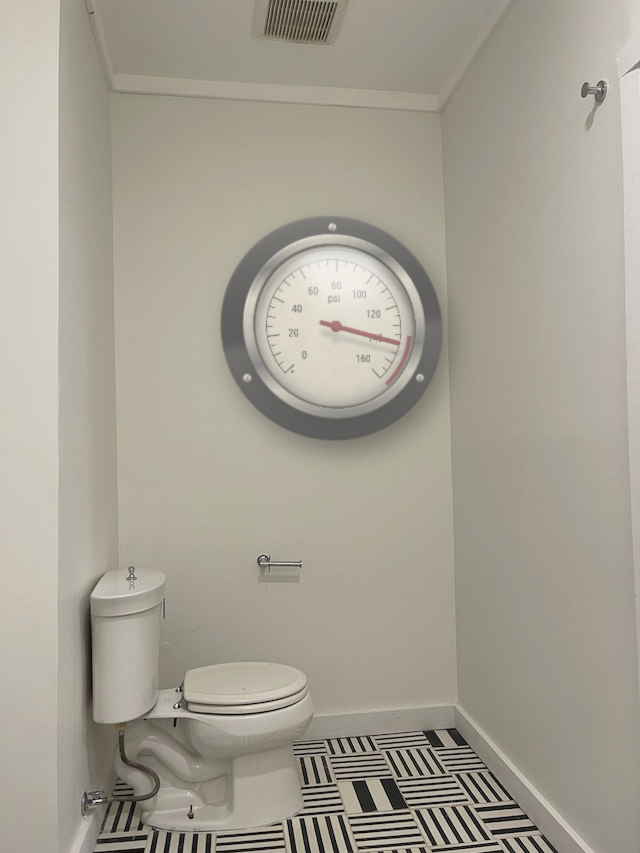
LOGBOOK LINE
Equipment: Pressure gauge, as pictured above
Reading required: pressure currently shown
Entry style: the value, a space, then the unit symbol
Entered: 140 psi
